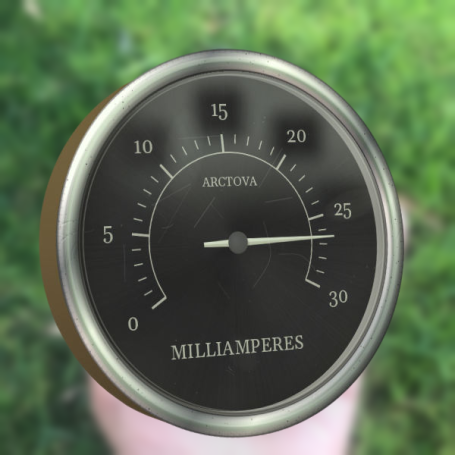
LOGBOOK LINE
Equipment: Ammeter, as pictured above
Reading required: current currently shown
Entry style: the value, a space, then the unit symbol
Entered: 26.5 mA
